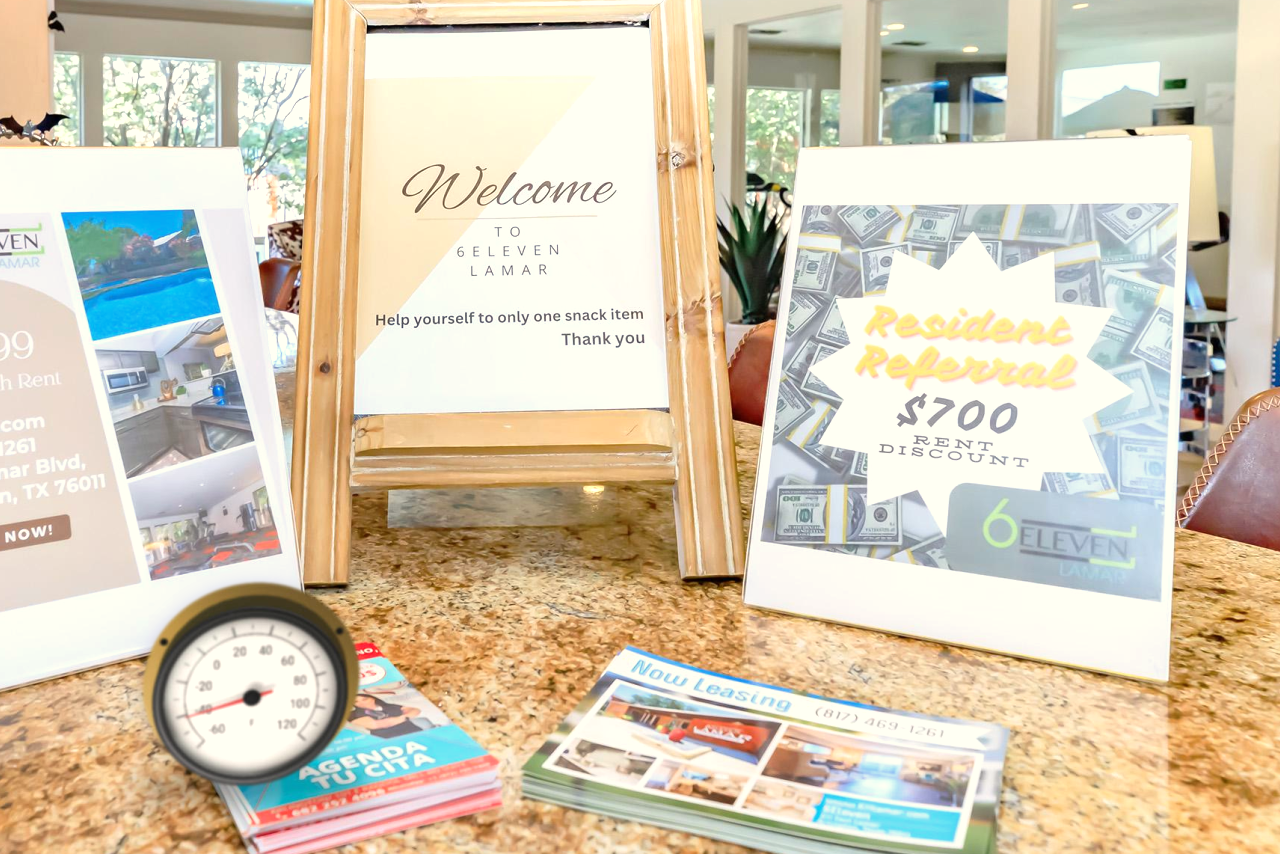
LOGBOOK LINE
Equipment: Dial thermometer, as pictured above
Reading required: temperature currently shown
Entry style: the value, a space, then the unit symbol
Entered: -40 °F
